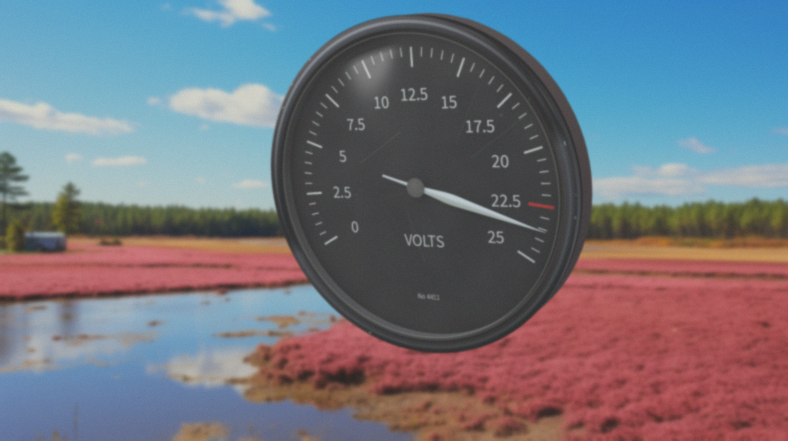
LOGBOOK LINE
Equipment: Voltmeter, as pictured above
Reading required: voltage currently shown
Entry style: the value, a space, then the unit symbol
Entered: 23.5 V
